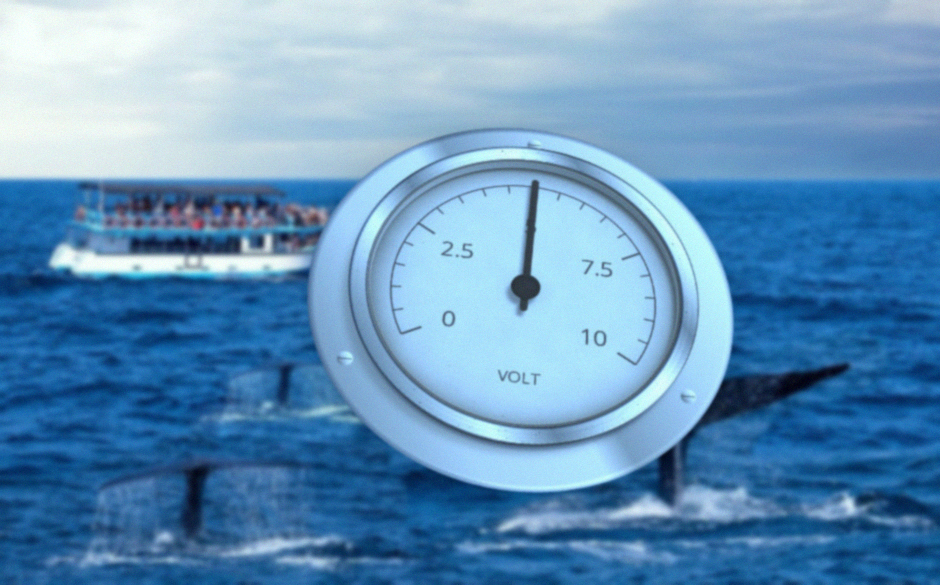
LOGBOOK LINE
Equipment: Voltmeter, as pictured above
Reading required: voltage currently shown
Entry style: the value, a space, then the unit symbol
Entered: 5 V
